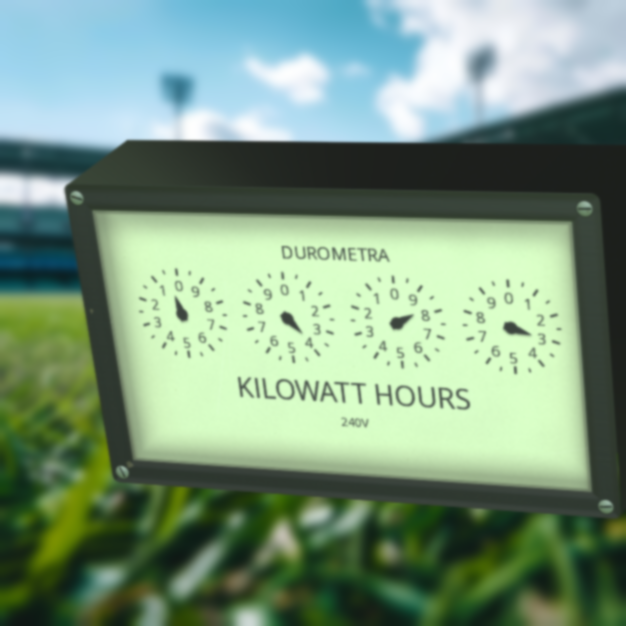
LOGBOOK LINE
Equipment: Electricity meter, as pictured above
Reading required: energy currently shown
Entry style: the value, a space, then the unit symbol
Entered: 383 kWh
